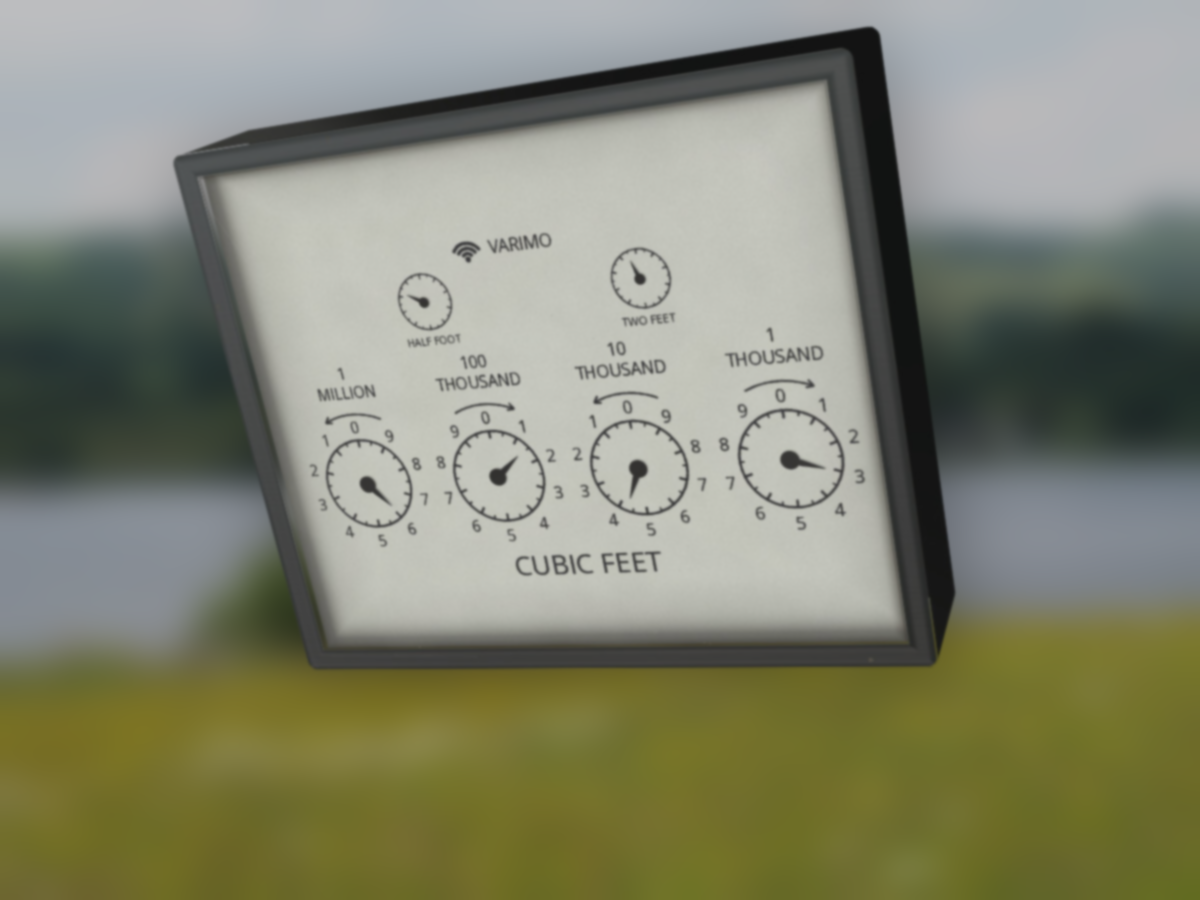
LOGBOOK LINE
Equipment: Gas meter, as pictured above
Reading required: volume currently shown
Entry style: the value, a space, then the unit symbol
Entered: 614300 ft³
